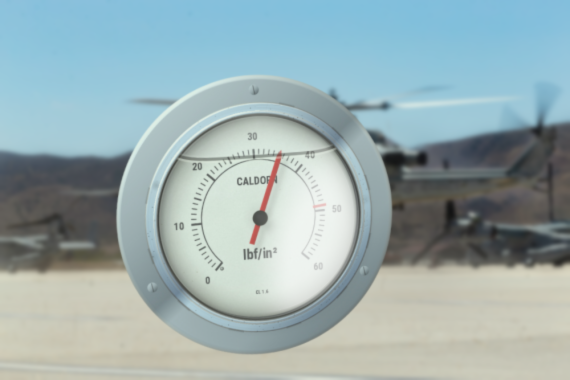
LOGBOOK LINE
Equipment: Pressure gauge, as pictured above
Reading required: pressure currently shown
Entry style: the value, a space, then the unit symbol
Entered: 35 psi
